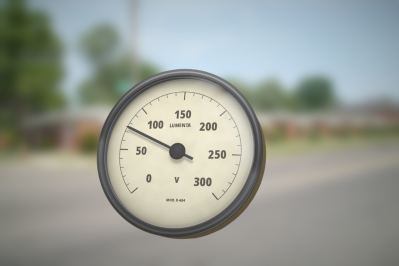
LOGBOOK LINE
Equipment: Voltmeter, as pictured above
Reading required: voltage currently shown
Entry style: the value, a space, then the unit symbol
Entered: 75 V
